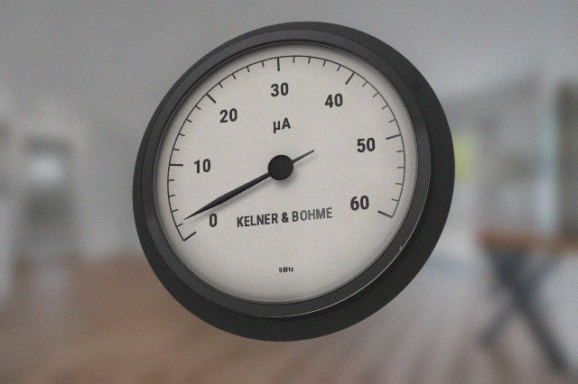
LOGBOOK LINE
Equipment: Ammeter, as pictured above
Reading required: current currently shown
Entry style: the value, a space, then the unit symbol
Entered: 2 µA
